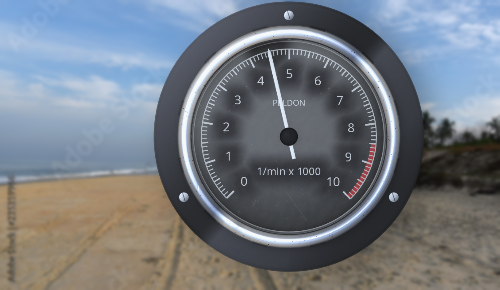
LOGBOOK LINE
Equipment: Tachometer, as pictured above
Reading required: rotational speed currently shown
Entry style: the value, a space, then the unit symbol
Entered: 4500 rpm
